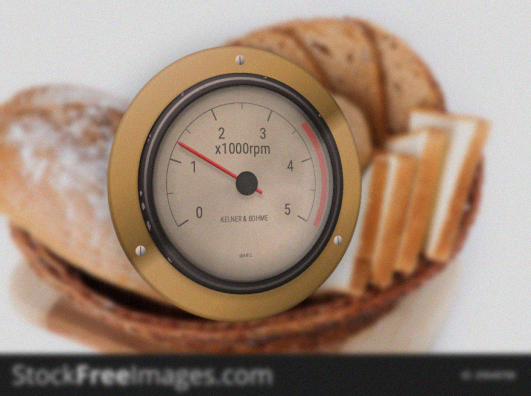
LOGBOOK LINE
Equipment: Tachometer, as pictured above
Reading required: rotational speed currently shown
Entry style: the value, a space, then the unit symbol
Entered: 1250 rpm
